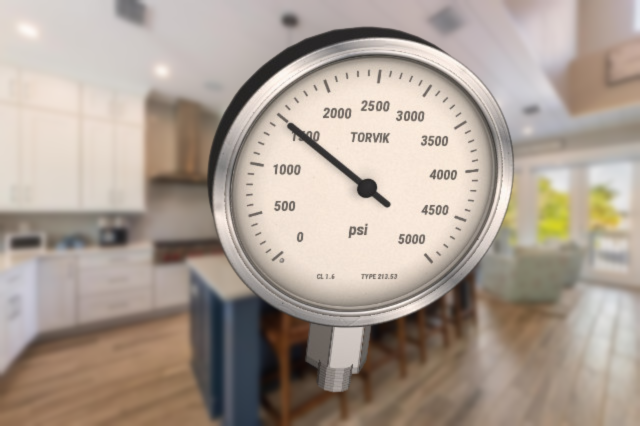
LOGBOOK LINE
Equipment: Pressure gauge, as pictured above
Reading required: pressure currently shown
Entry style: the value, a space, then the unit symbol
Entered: 1500 psi
